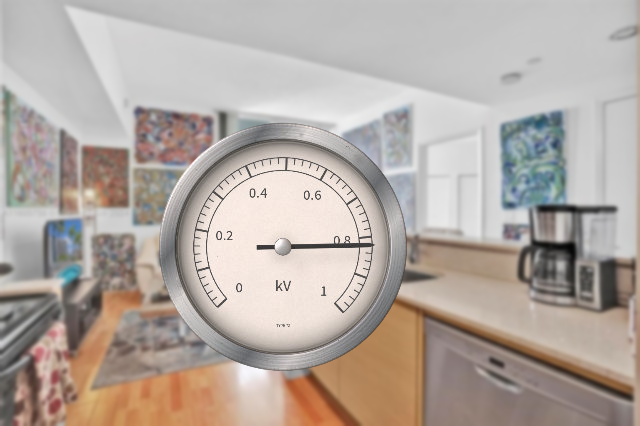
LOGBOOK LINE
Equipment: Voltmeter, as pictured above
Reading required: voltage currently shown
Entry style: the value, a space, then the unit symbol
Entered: 0.82 kV
